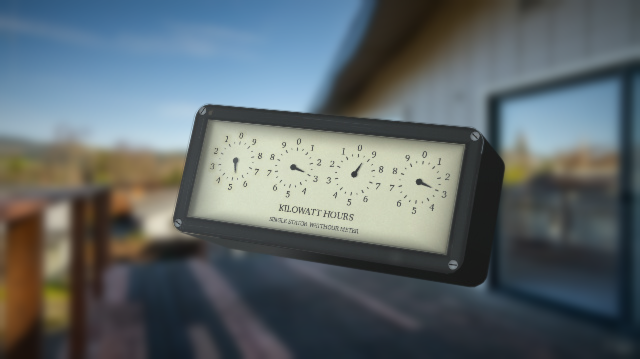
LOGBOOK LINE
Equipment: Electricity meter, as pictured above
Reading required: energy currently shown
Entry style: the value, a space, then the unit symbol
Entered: 5293 kWh
